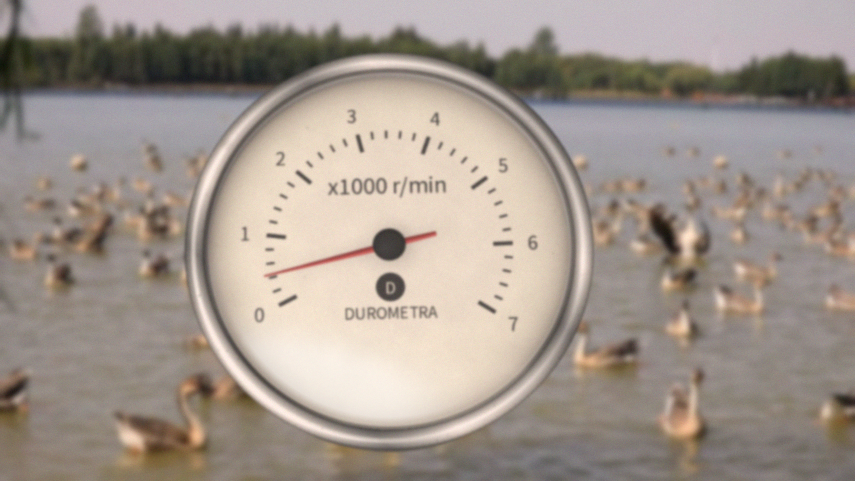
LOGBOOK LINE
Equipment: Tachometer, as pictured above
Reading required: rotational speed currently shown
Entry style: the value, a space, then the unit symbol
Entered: 400 rpm
